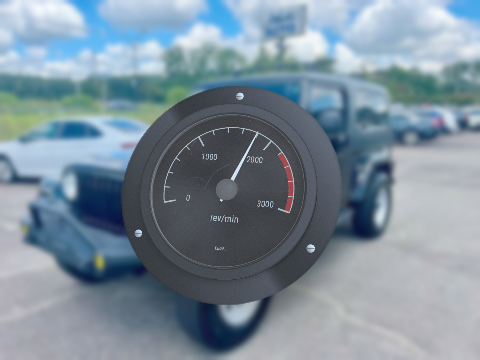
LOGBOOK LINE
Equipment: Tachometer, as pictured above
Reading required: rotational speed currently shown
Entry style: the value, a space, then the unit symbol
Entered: 1800 rpm
